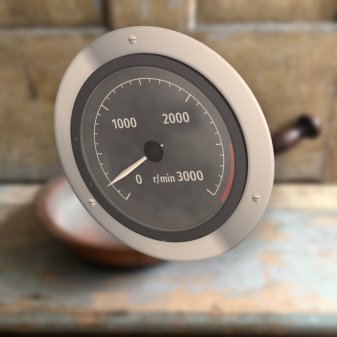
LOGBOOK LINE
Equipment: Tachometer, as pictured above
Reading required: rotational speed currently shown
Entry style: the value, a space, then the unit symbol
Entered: 200 rpm
